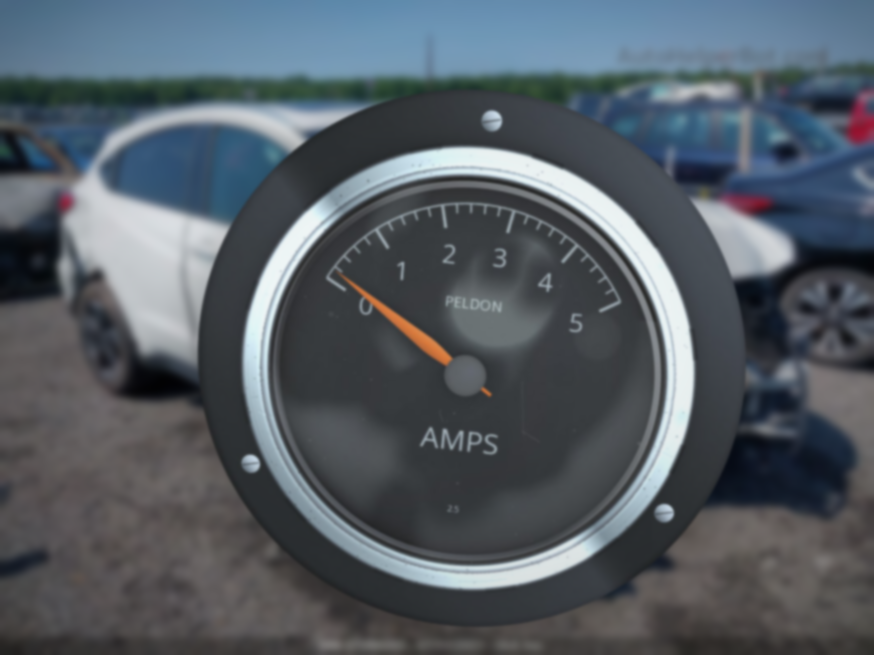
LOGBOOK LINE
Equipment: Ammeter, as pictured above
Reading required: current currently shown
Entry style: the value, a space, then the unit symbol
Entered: 0.2 A
